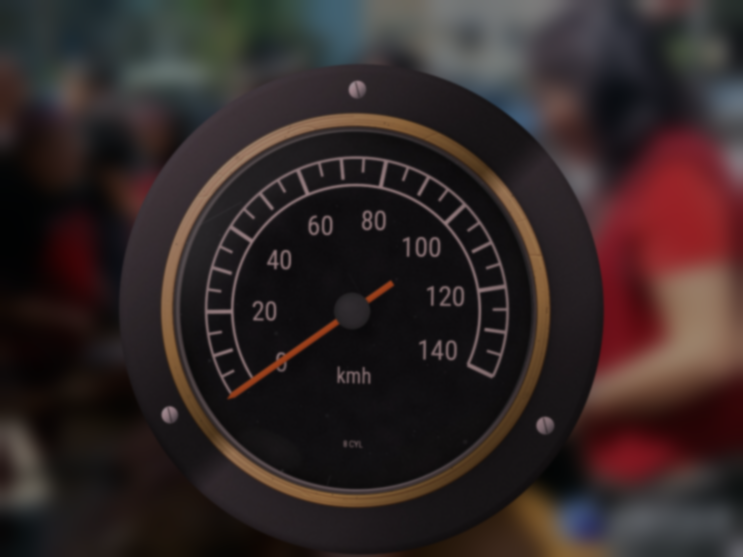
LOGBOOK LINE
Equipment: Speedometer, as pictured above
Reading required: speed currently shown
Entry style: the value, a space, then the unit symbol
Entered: 0 km/h
